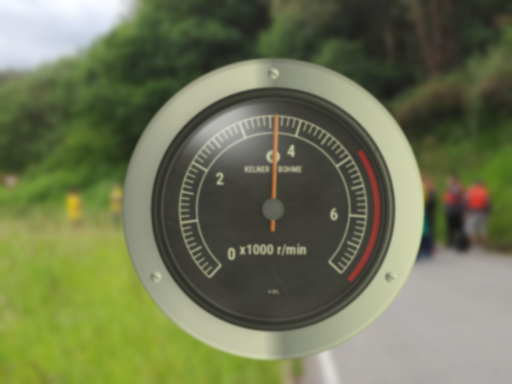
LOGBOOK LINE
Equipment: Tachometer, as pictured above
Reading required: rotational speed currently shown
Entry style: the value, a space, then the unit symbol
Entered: 3600 rpm
